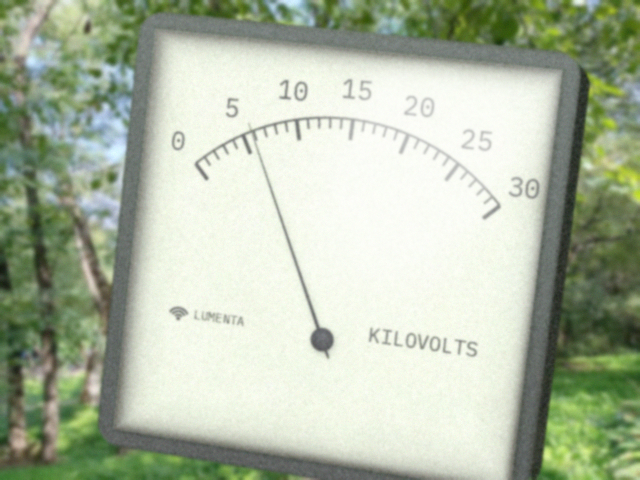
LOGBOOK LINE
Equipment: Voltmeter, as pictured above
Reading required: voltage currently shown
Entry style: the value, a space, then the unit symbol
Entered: 6 kV
